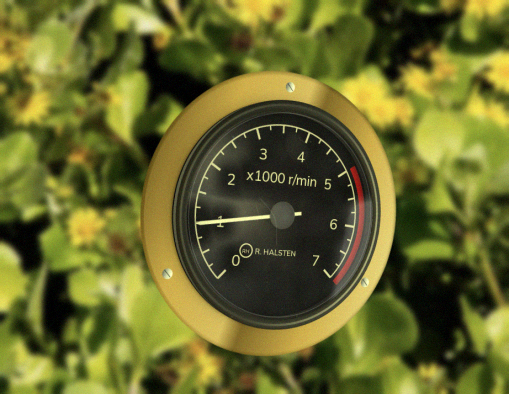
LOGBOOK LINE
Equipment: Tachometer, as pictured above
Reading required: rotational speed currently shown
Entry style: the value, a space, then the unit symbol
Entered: 1000 rpm
